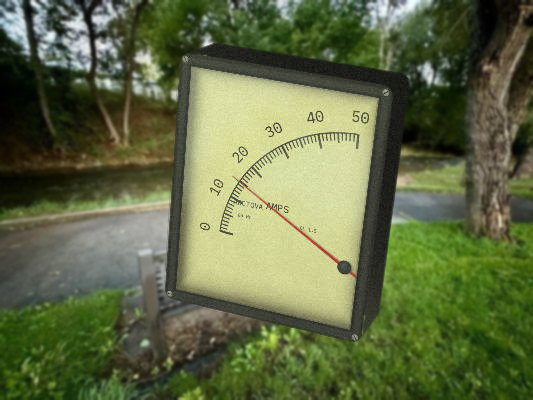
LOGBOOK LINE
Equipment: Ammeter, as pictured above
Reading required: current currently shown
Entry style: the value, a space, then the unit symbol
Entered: 15 A
